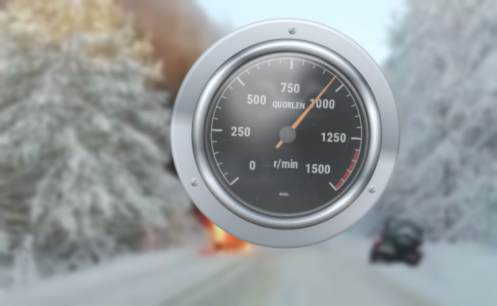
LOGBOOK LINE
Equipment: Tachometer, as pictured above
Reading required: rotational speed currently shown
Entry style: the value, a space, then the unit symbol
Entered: 950 rpm
